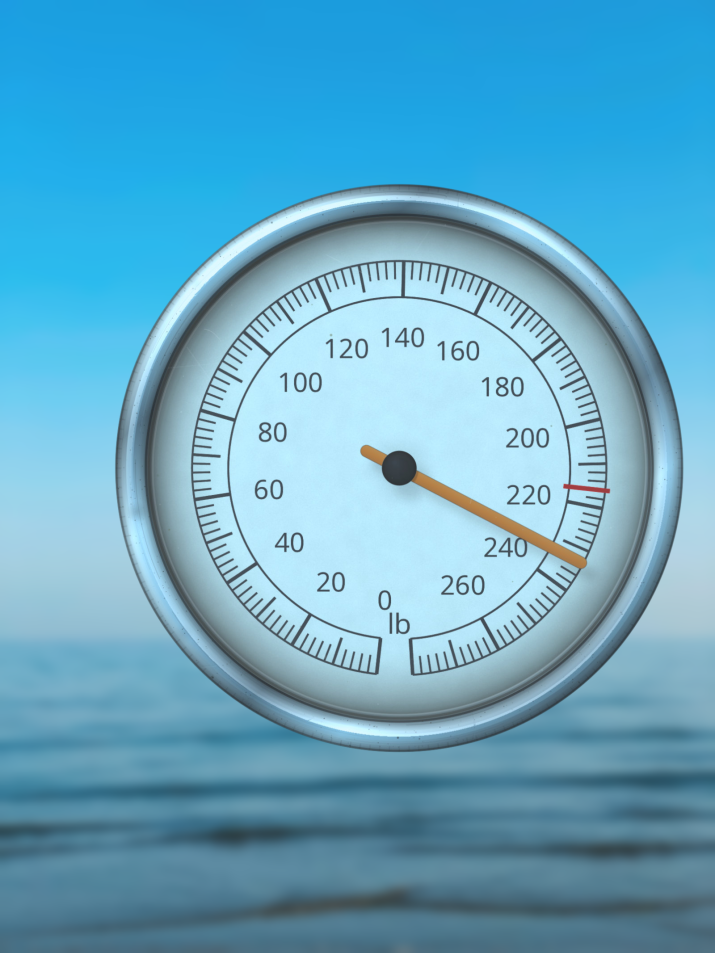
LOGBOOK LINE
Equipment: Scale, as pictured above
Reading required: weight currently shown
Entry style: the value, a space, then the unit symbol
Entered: 233 lb
